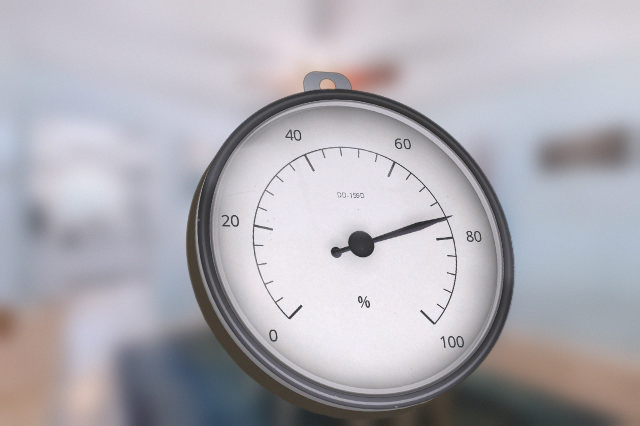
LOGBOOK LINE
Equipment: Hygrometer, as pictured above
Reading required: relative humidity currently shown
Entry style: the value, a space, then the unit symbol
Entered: 76 %
